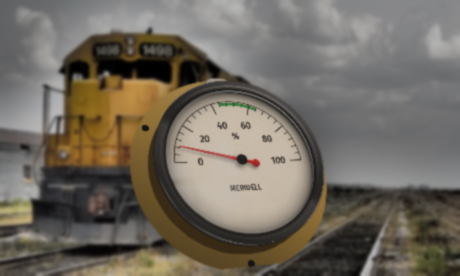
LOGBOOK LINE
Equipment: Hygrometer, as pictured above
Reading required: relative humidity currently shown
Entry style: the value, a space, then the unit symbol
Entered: 8 %
